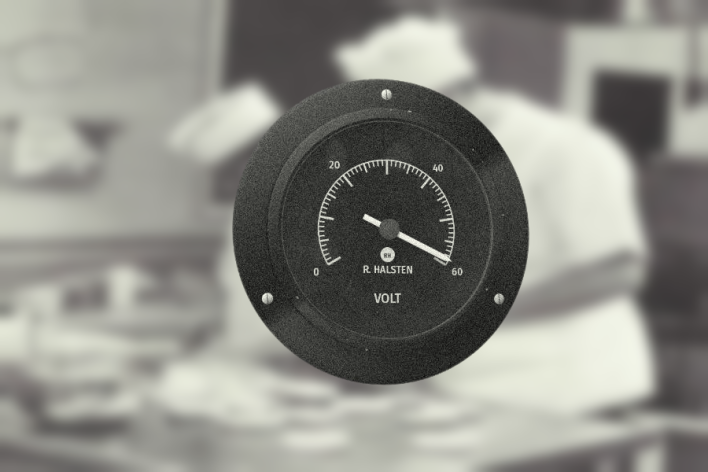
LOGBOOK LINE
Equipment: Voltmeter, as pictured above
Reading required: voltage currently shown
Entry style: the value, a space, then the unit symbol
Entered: 59 V
